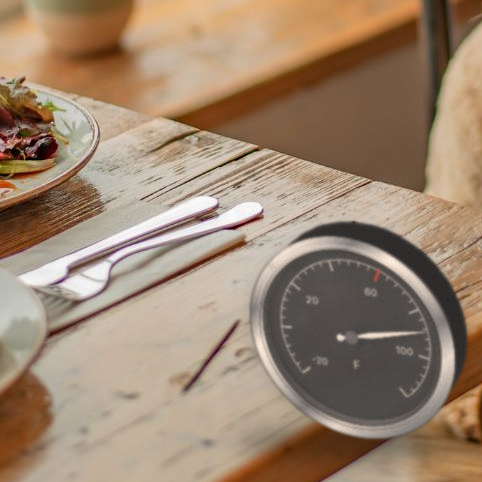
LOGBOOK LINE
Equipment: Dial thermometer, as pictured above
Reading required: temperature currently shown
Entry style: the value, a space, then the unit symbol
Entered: 88 °F
